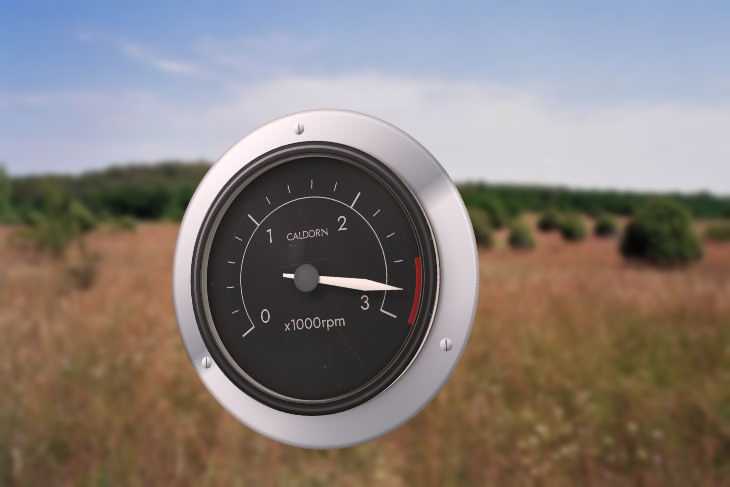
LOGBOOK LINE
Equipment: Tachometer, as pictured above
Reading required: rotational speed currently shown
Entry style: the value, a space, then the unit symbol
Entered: 2800 rpm
